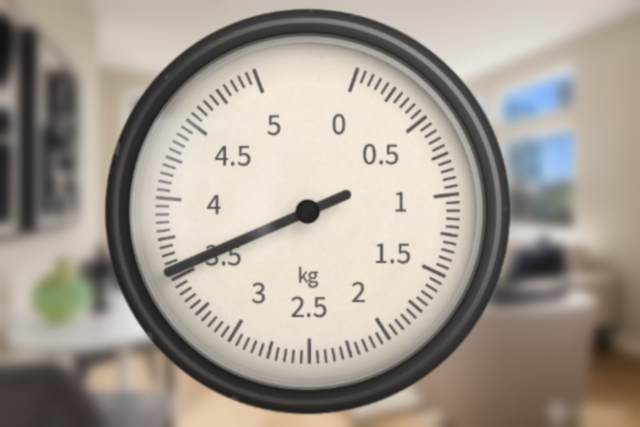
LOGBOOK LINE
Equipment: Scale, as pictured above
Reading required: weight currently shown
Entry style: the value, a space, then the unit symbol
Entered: 3.55 kg
